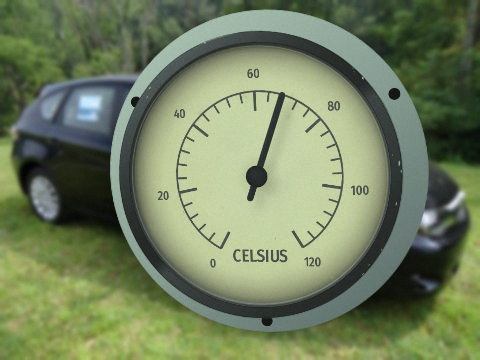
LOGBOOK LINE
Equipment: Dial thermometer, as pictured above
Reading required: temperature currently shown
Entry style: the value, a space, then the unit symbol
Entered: 68 °C
